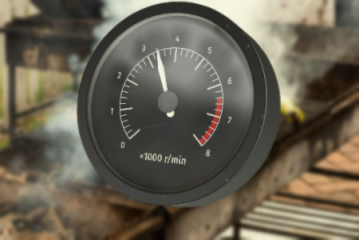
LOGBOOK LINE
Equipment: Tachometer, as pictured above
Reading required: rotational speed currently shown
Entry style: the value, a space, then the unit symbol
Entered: 3400 rpm
